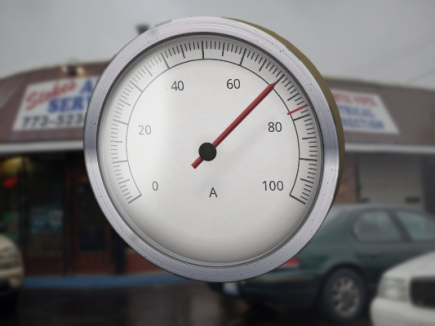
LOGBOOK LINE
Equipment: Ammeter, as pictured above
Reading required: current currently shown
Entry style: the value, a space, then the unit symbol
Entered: 70 A
